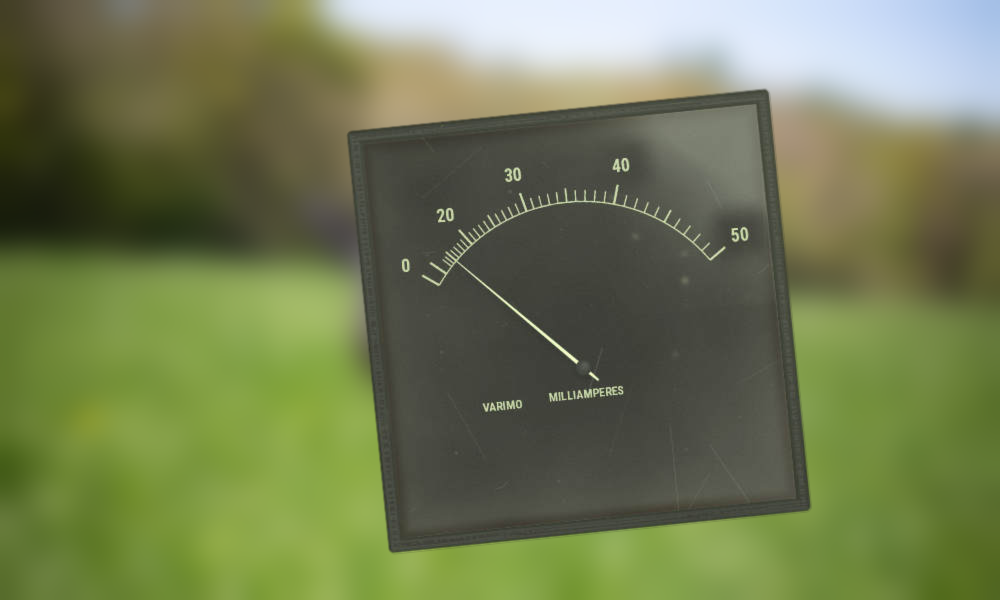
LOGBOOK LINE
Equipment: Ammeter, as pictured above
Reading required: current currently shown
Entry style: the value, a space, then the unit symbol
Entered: 15 mA
